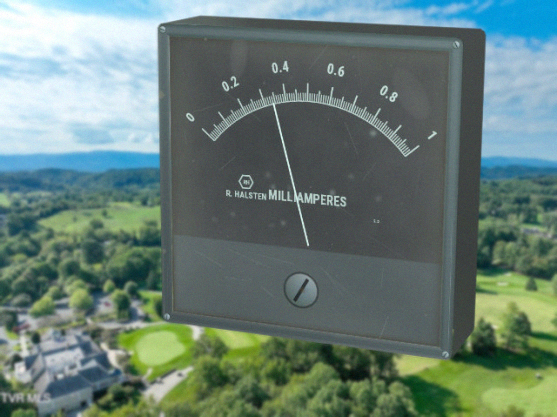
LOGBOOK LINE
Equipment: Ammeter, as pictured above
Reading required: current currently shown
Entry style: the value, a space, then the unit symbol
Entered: 0.35 mA
